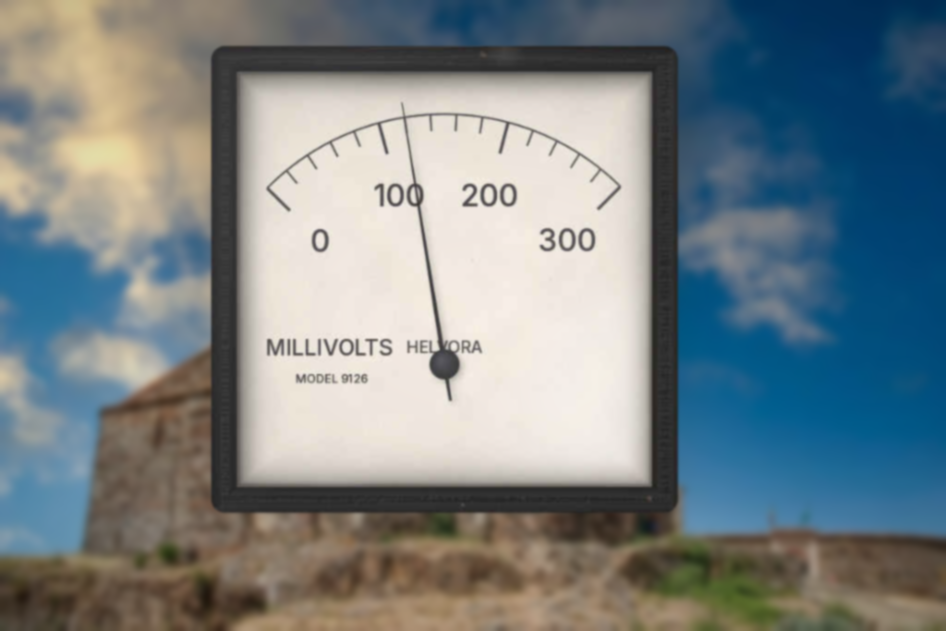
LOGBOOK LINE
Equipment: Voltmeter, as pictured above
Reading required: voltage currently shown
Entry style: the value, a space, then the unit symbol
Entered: 120 mV
